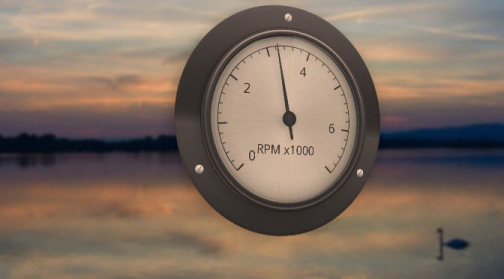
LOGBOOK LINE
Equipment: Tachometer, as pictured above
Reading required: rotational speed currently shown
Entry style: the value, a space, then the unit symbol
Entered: 3200 rpm
